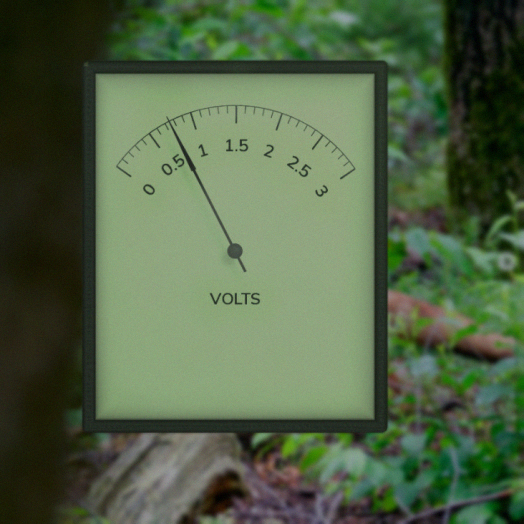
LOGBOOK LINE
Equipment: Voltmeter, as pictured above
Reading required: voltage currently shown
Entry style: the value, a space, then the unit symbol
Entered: 0.75 V
